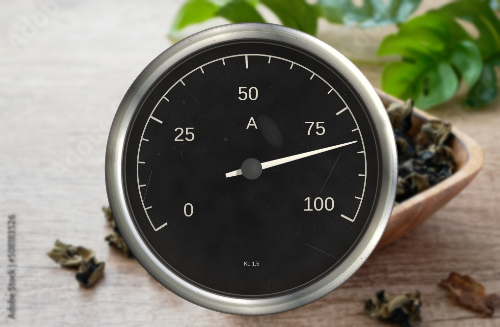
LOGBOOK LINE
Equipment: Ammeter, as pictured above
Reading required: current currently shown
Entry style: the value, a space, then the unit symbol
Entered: 82.5 A
